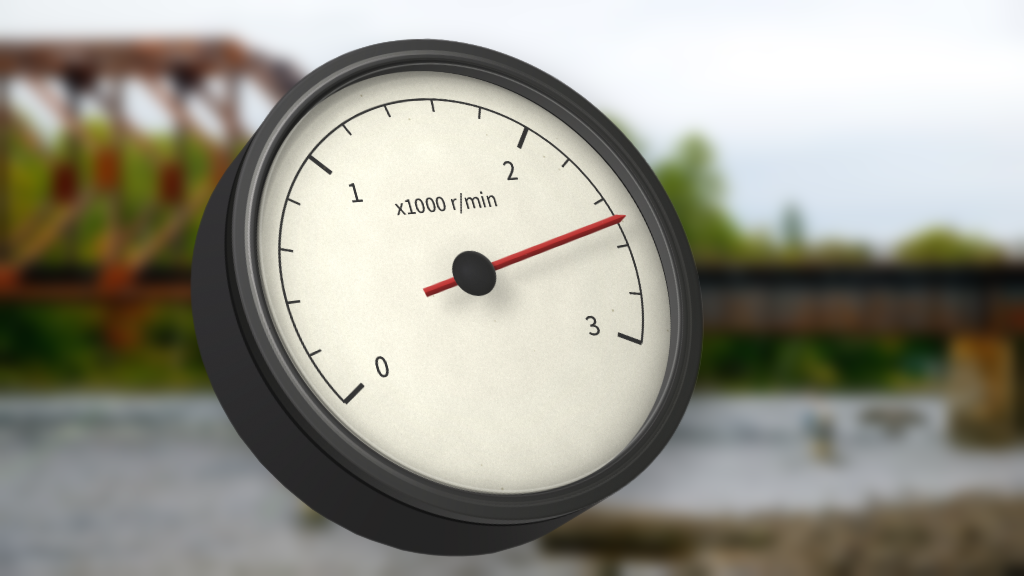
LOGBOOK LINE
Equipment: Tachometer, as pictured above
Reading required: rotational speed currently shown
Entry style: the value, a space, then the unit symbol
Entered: 2500 rpm
